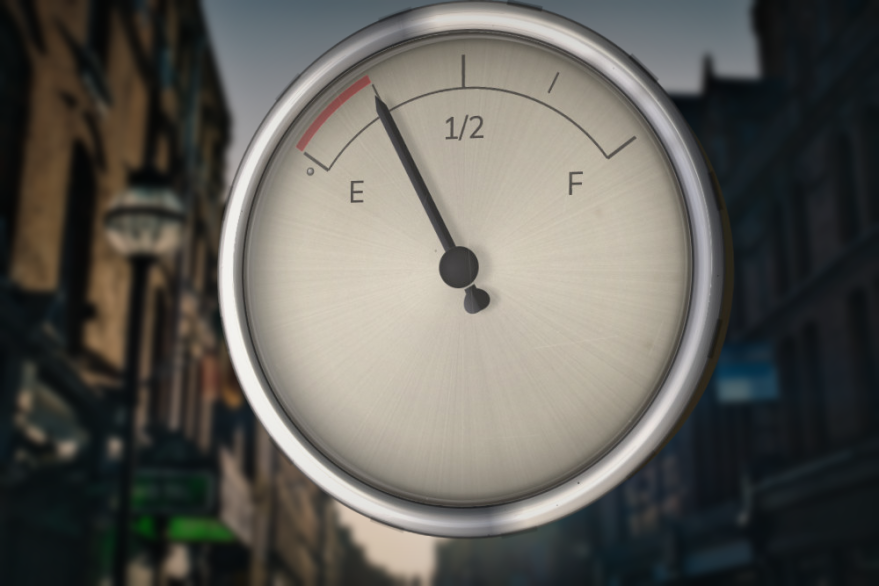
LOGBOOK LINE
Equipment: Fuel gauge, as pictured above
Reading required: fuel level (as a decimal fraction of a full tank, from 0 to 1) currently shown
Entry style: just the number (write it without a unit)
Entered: 0.25
